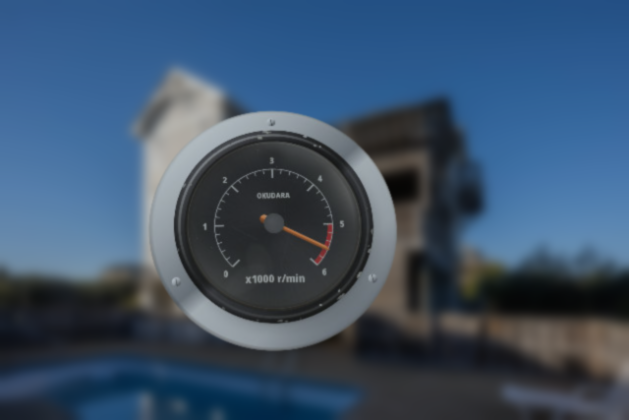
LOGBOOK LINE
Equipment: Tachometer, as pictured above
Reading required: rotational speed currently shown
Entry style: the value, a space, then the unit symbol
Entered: 5600 rpm
